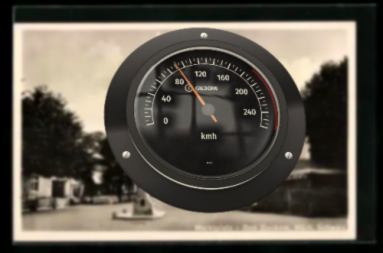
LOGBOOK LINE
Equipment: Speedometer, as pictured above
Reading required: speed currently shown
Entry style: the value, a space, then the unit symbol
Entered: 90 km/h
